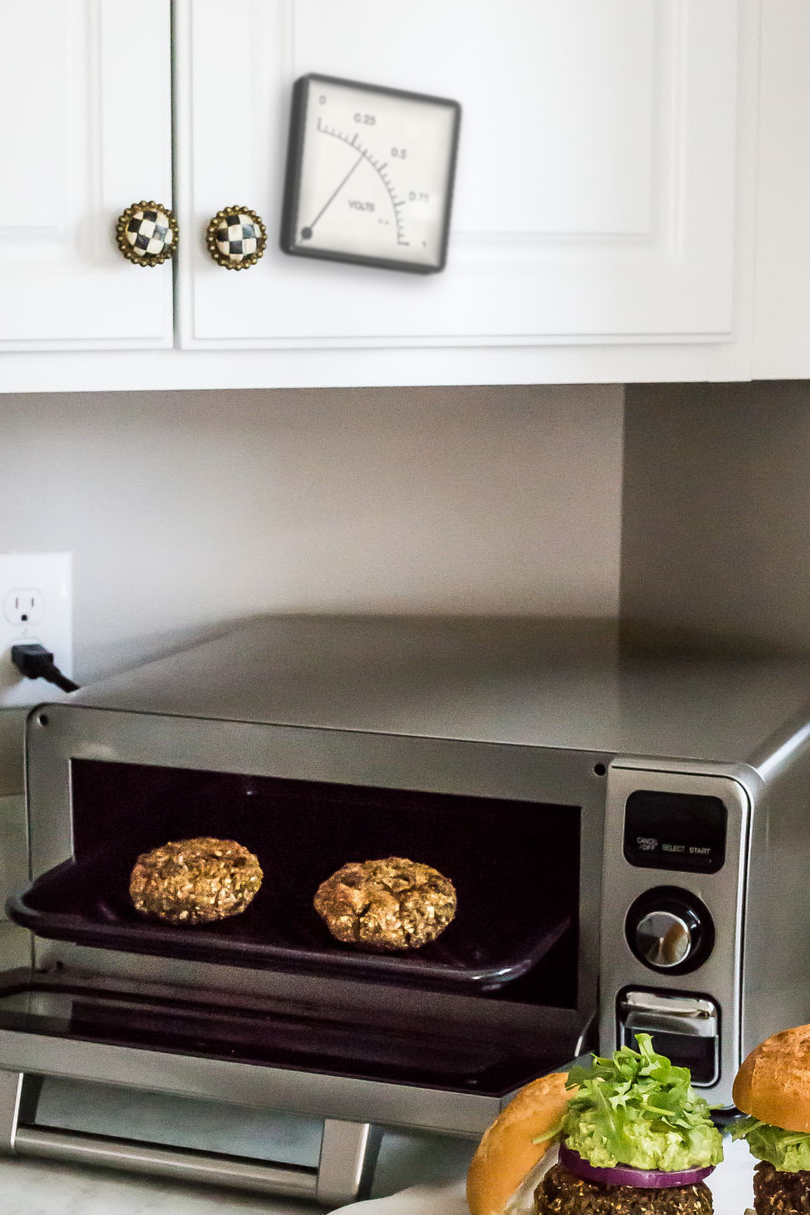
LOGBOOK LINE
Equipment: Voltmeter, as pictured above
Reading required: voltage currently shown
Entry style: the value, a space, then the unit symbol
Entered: 0.35 V
